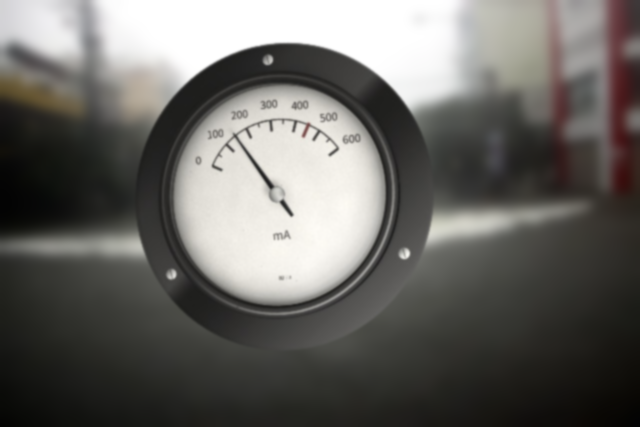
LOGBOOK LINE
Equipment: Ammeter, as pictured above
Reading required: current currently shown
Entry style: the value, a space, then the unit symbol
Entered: 150 mA
